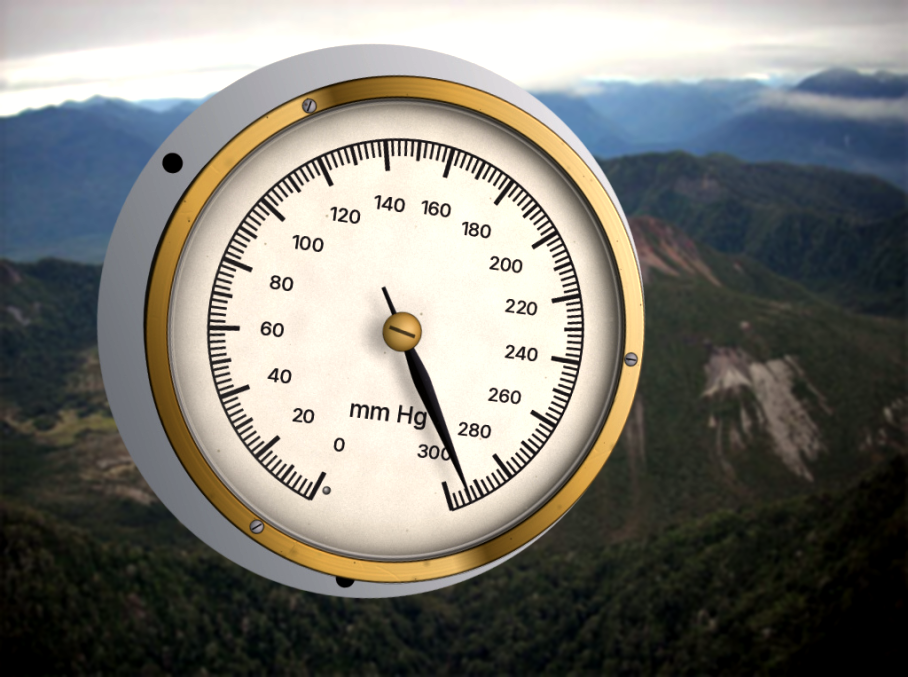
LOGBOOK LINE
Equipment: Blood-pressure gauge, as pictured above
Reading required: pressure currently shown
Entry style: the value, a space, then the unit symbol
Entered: 294 mmHg
